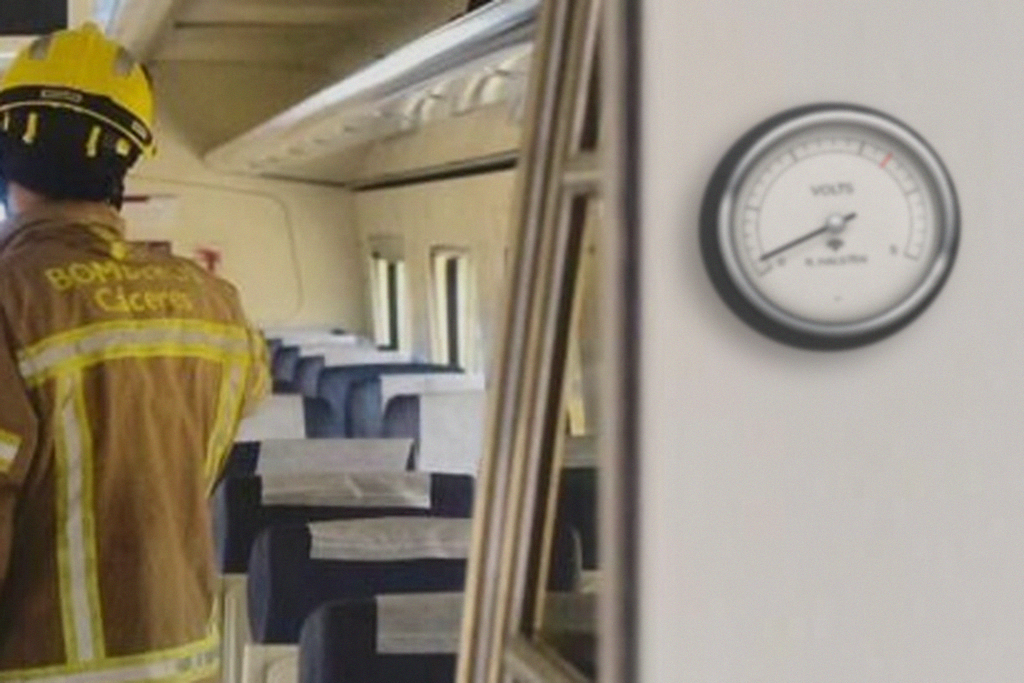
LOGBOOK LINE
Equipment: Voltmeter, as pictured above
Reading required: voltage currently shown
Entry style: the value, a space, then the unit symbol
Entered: 0.2 V
